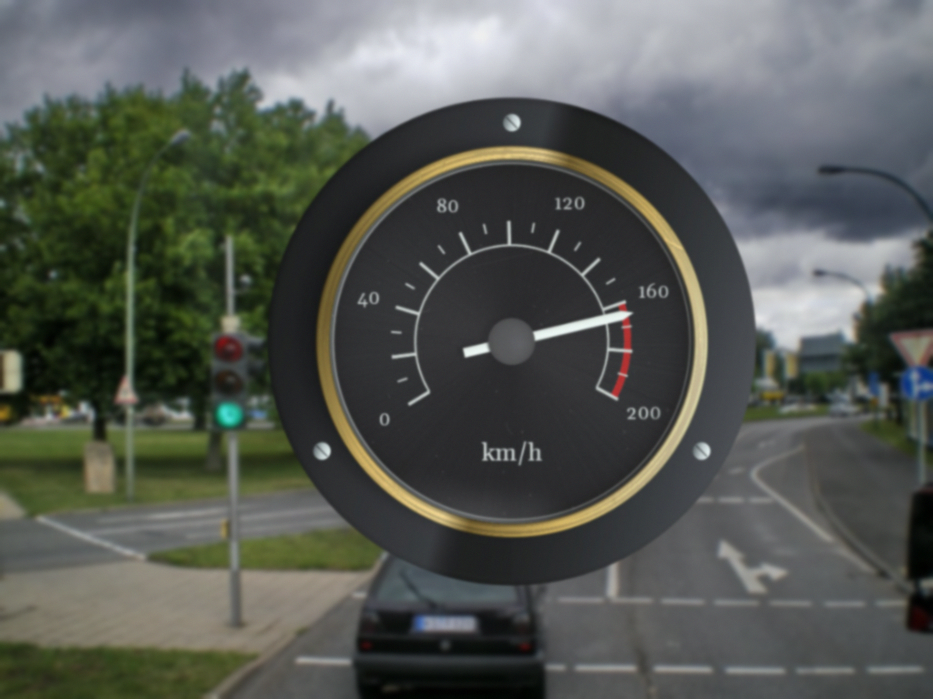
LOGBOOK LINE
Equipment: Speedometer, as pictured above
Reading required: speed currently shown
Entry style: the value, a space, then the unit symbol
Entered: 165 km/h
